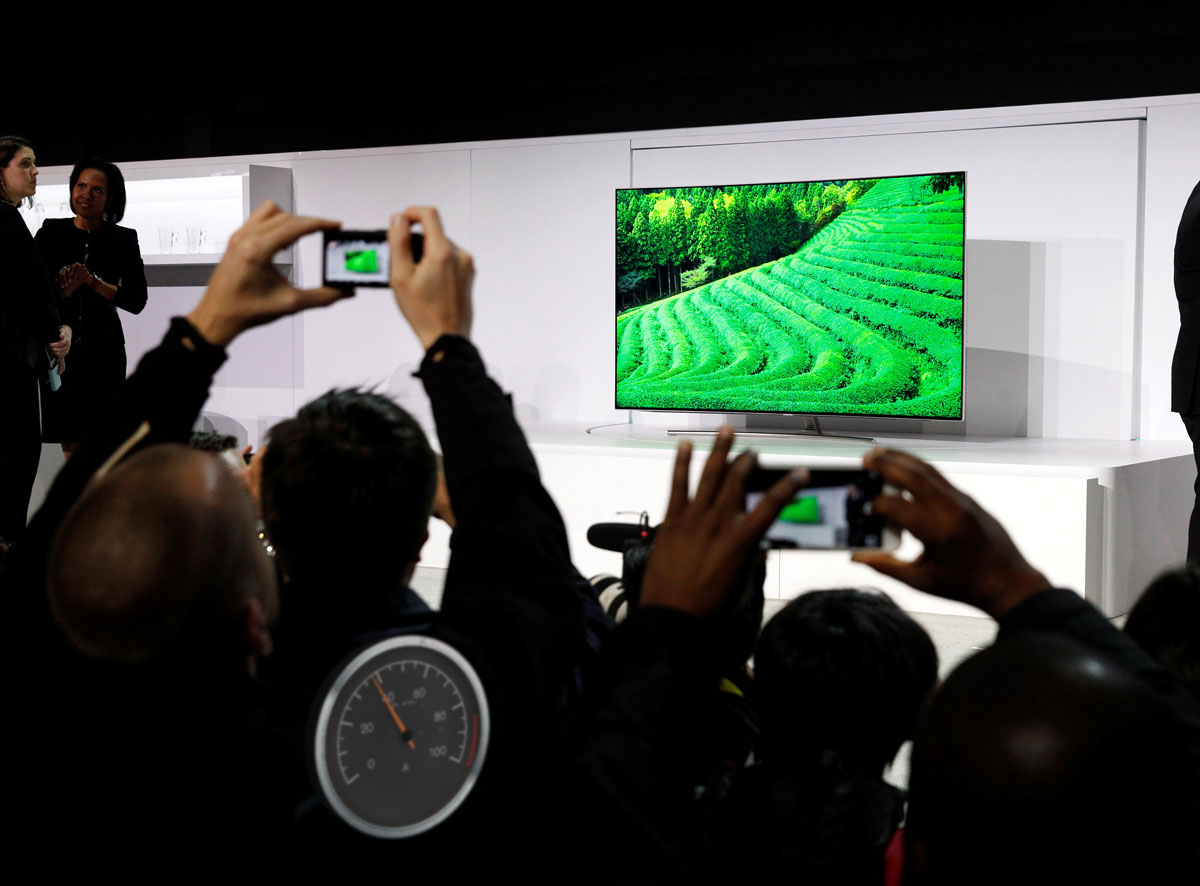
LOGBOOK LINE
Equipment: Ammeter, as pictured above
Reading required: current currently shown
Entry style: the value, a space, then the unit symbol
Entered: 37.5 A
